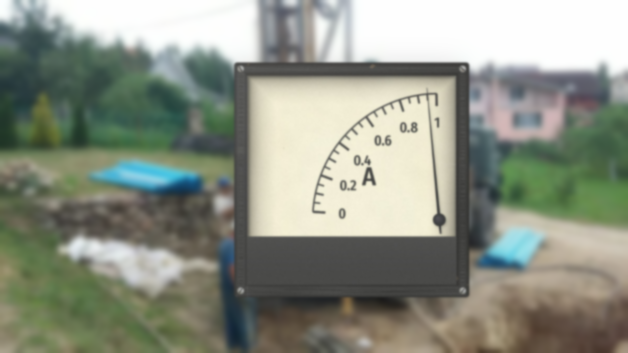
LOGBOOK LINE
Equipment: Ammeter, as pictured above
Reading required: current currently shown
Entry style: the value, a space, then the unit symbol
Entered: 0.95 A
